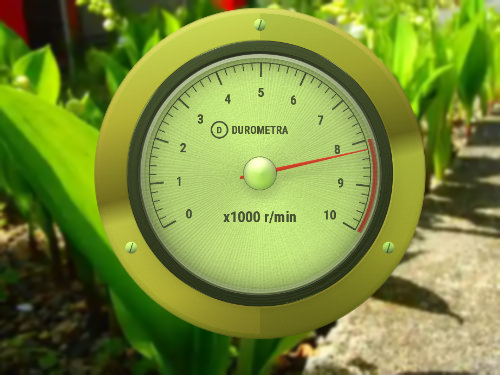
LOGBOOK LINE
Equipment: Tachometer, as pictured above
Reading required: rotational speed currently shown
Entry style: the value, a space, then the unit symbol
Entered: 8200 rpm
